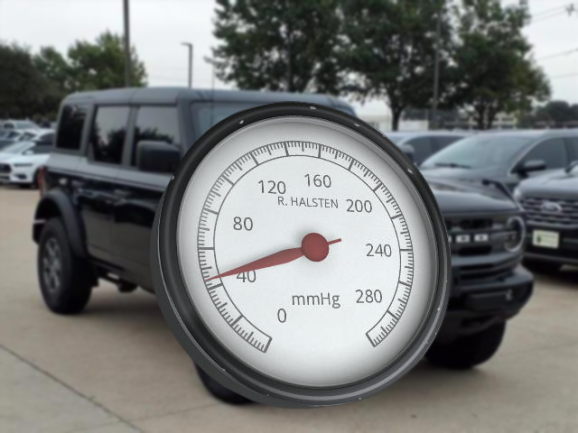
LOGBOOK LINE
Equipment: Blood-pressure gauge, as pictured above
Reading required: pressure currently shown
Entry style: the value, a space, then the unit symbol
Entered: 44 mmHg
